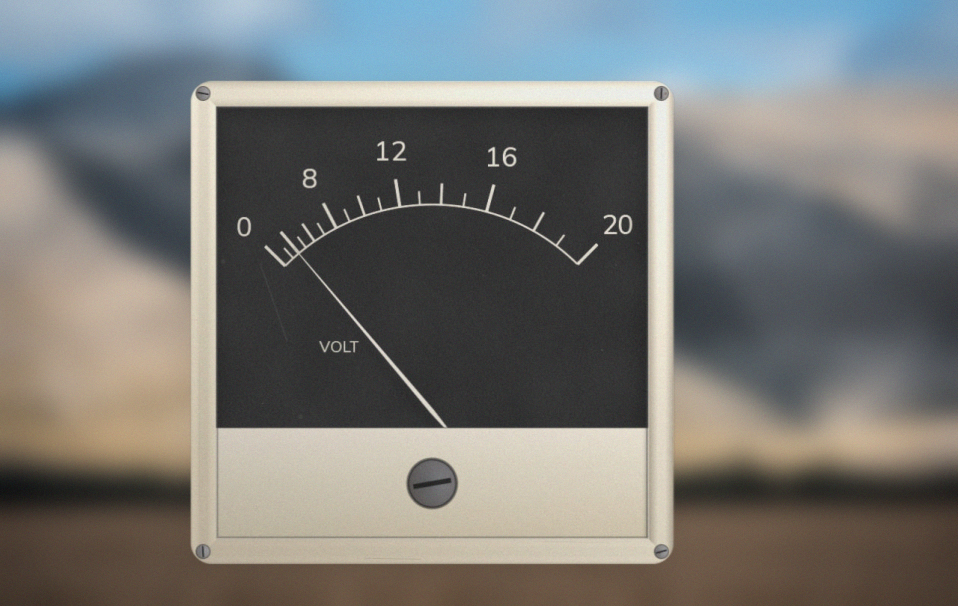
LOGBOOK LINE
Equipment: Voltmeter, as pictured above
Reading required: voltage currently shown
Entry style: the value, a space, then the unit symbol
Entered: 4 V
